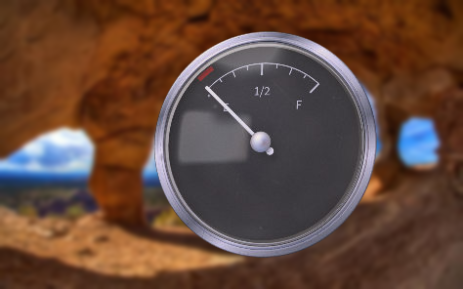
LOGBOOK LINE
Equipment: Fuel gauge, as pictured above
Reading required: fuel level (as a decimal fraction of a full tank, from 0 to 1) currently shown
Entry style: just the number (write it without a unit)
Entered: 0
